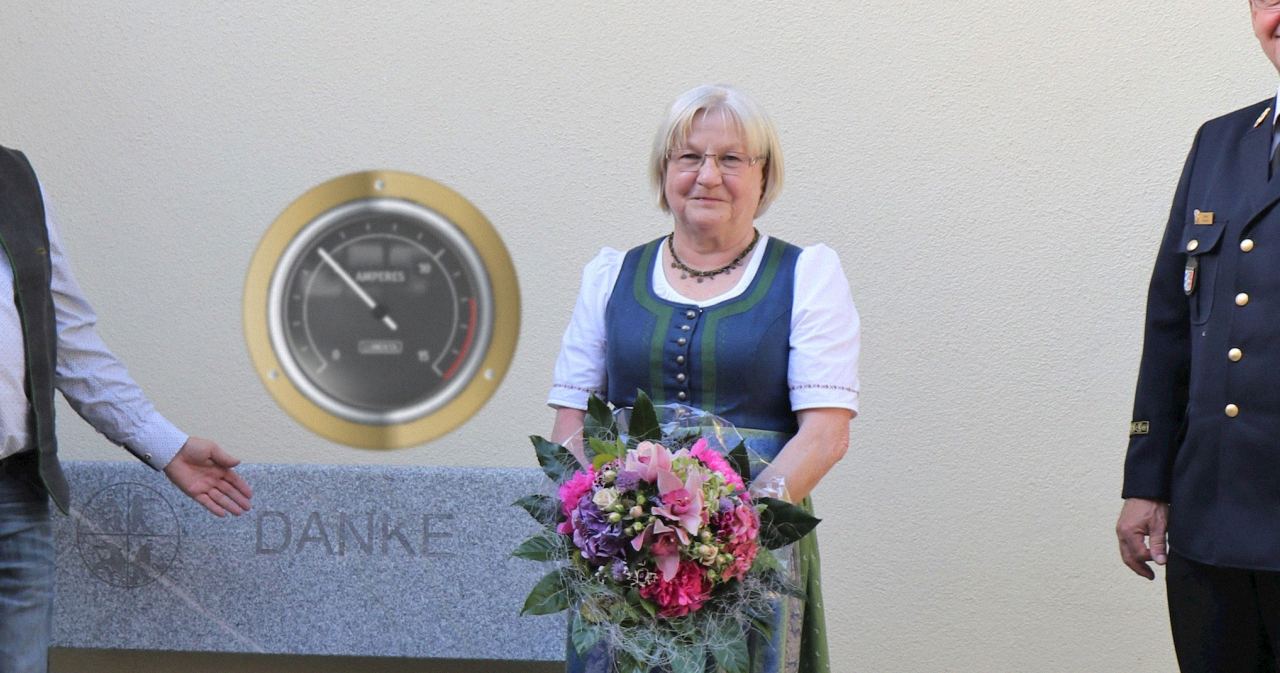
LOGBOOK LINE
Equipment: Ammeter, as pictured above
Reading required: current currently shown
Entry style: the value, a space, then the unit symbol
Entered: 5 A
